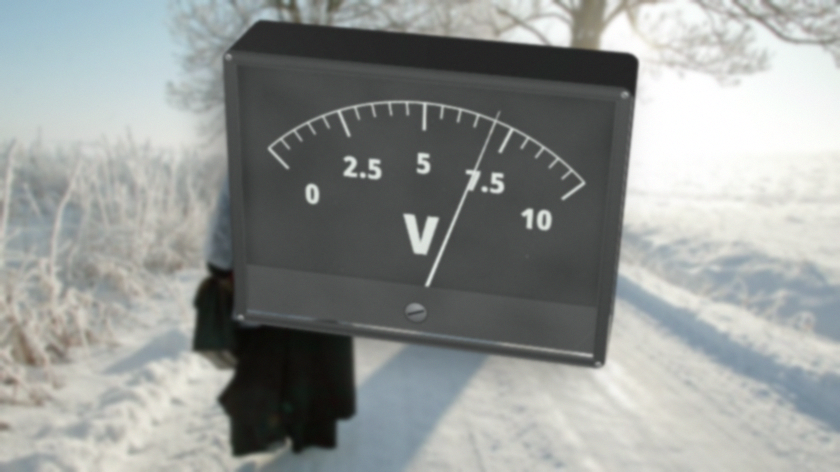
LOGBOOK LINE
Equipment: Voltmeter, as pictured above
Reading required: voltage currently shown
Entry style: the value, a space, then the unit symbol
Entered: 7 V
